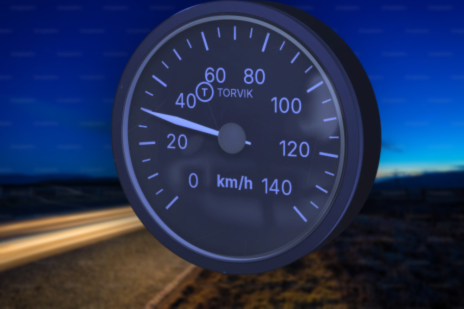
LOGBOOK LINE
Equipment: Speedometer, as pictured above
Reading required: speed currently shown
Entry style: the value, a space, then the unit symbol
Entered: 30 km/h
